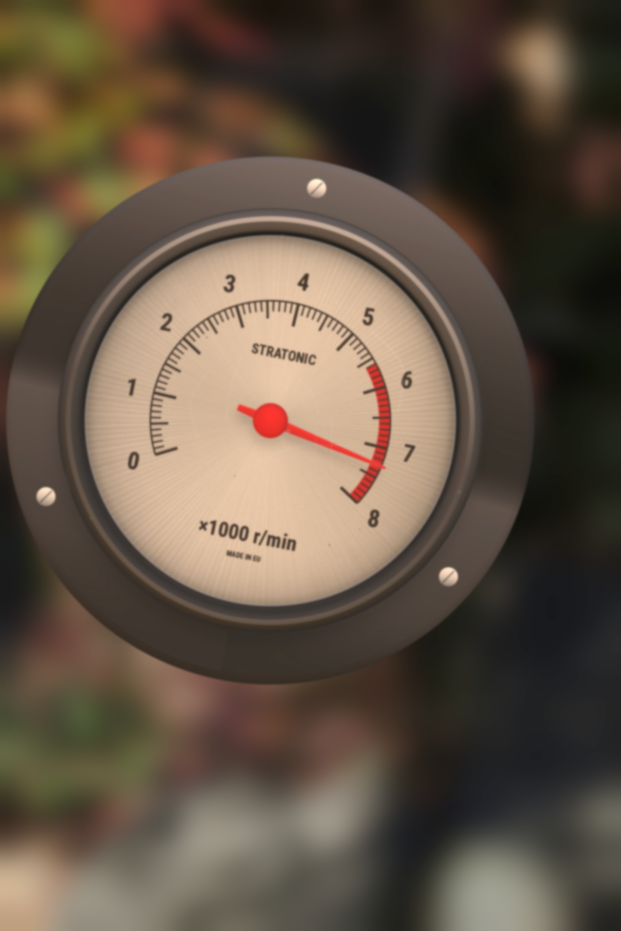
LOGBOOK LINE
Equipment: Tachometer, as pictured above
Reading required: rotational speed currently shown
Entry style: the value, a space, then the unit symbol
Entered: 7300 rpm
